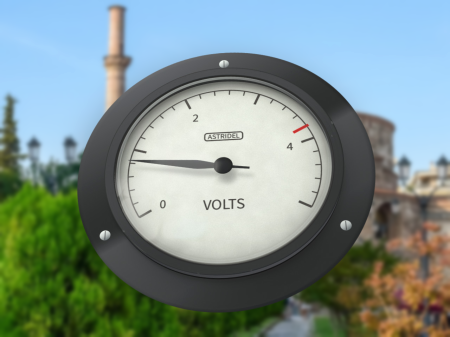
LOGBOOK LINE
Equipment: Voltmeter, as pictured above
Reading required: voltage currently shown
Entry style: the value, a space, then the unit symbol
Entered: 0.8 V
